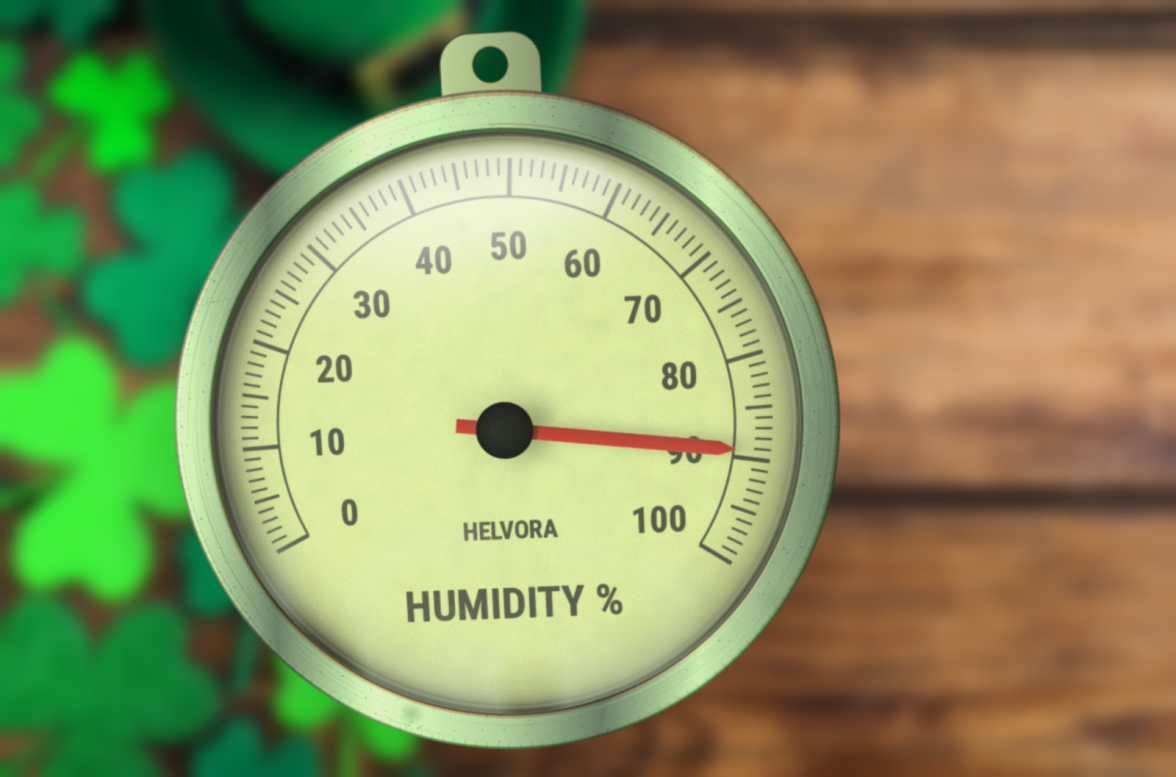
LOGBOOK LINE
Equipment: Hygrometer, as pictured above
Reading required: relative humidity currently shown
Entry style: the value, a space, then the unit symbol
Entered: 89 %
